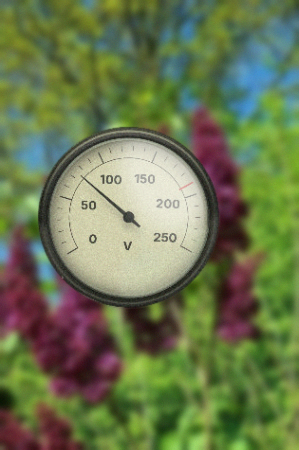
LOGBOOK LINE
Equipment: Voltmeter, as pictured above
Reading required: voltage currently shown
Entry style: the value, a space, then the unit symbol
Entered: 75 V
